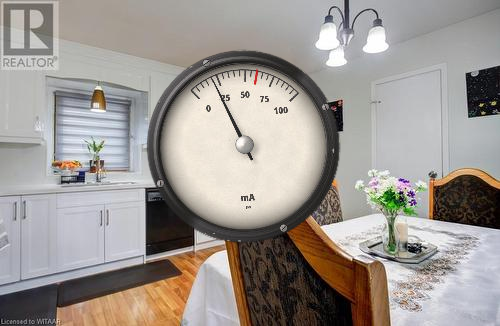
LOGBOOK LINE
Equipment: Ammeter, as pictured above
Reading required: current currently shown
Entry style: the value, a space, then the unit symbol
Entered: 20 mA
